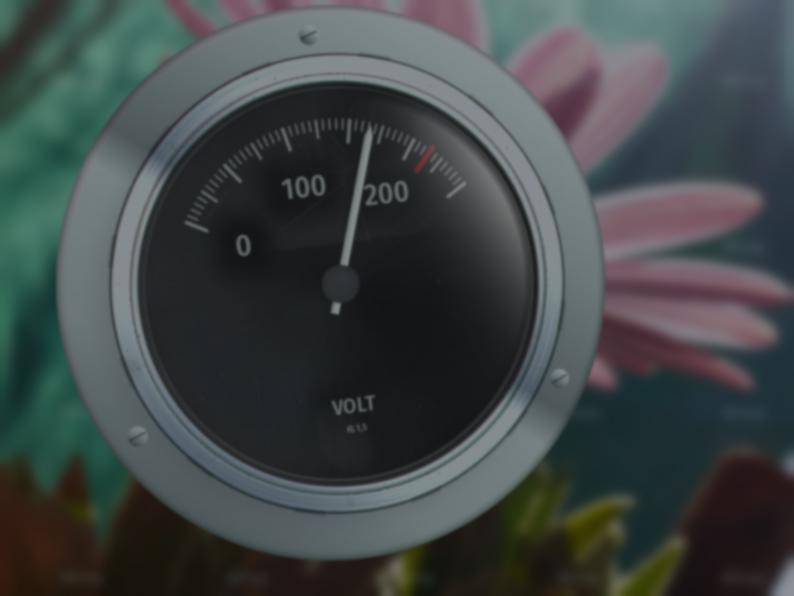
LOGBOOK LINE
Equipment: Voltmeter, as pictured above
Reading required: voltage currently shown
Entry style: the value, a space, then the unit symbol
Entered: 165 V
